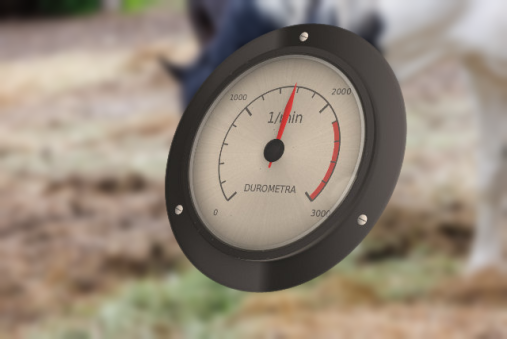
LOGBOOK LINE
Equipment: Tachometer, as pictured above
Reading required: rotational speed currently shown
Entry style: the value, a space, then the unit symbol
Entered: 1600 rpm
